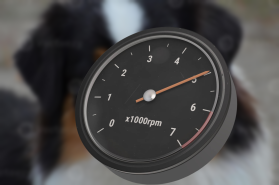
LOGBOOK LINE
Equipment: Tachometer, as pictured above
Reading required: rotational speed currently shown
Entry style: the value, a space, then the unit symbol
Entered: 5000 rpm
